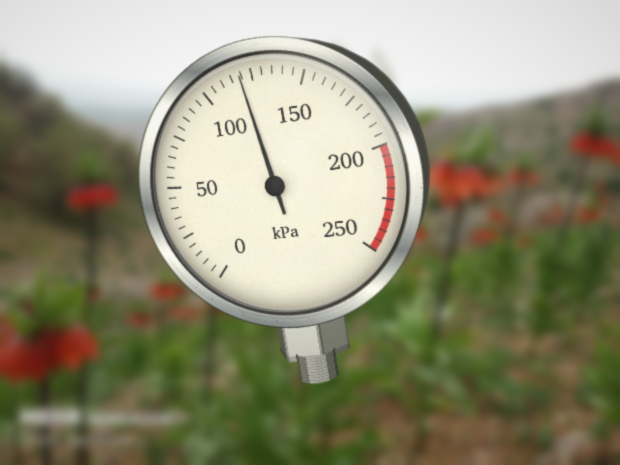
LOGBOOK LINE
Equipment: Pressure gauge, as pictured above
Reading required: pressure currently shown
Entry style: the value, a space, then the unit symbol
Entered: 120 kPa
